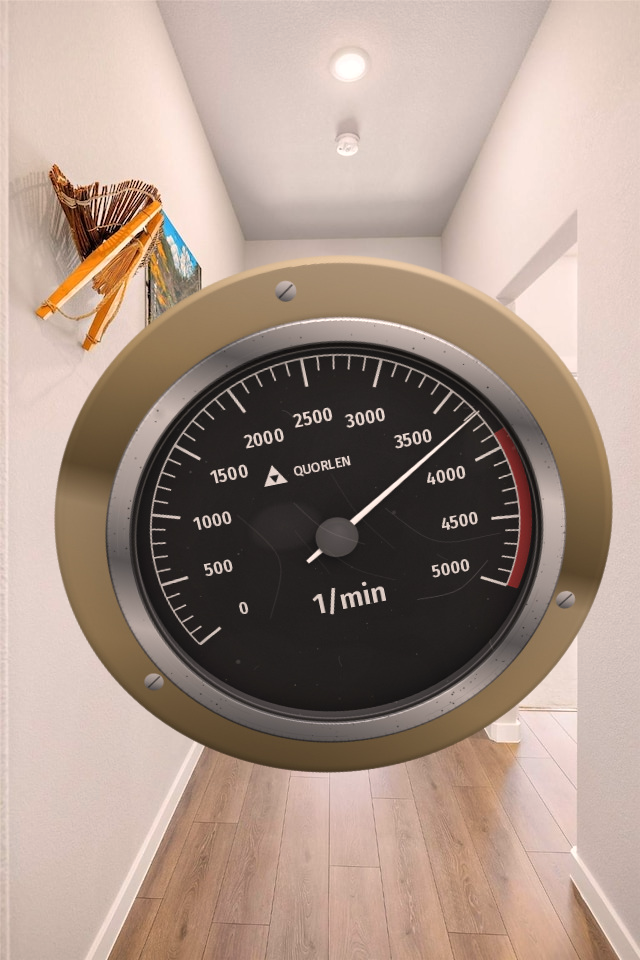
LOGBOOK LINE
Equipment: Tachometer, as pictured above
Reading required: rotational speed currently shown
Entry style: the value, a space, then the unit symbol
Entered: 3700 rpm
